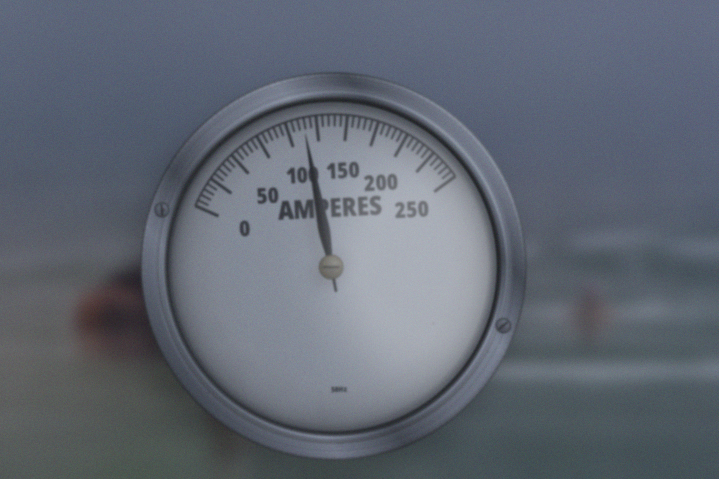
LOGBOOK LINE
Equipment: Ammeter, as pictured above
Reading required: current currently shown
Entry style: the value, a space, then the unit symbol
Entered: 115 A
